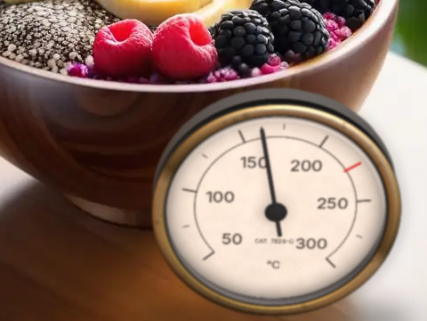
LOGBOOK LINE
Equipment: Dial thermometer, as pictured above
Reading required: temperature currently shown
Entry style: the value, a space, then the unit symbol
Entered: 162.5 °C
